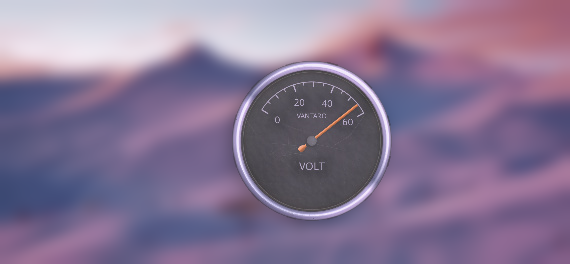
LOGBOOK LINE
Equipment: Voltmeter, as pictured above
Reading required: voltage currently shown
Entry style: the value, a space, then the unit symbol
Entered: 55 V
